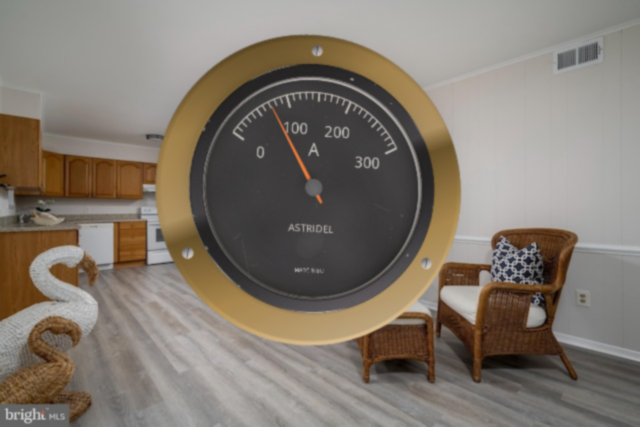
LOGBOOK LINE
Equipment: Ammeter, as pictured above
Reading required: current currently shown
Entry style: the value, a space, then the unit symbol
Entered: 70 A
